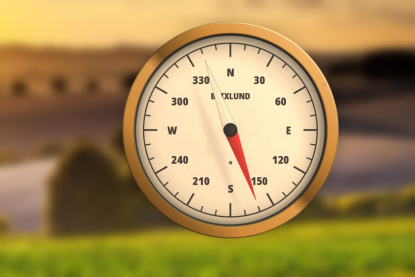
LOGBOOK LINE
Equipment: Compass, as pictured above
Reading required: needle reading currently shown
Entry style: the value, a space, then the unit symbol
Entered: 160 °
